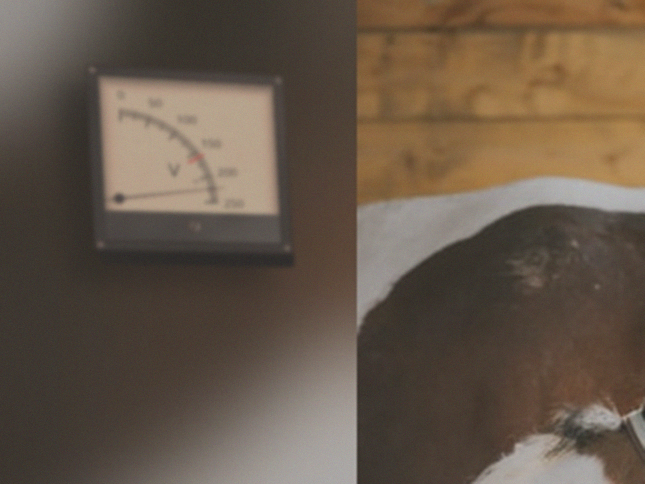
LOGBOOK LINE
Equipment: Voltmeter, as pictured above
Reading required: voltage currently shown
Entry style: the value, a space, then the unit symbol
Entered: 225 V
